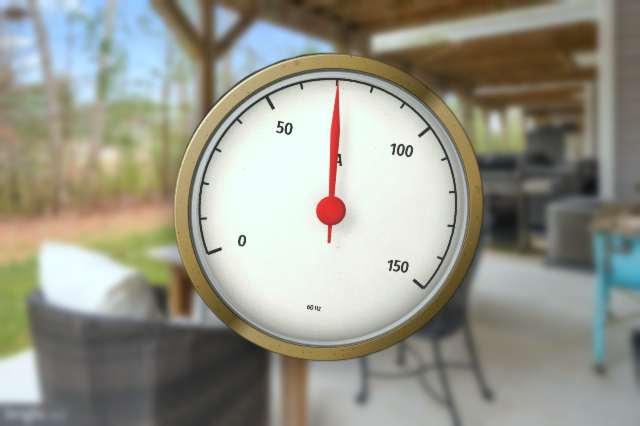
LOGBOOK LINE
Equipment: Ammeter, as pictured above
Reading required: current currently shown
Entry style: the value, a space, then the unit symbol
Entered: 70 A
